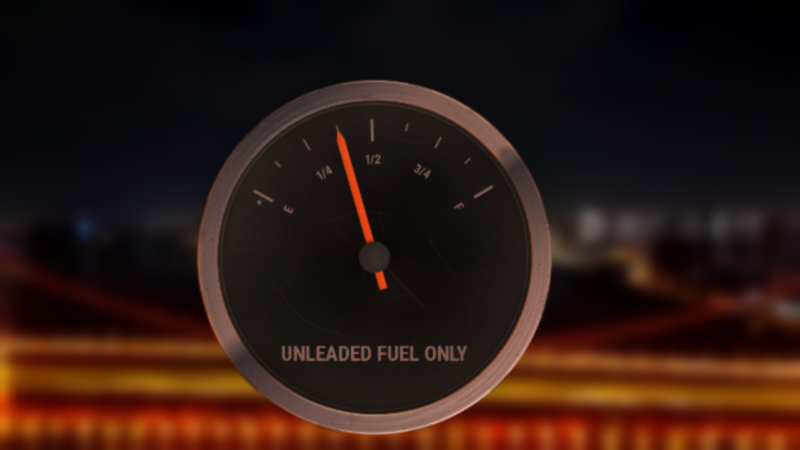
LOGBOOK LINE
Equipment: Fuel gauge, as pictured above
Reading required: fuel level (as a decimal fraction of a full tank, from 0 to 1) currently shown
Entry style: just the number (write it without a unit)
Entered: 0.375
